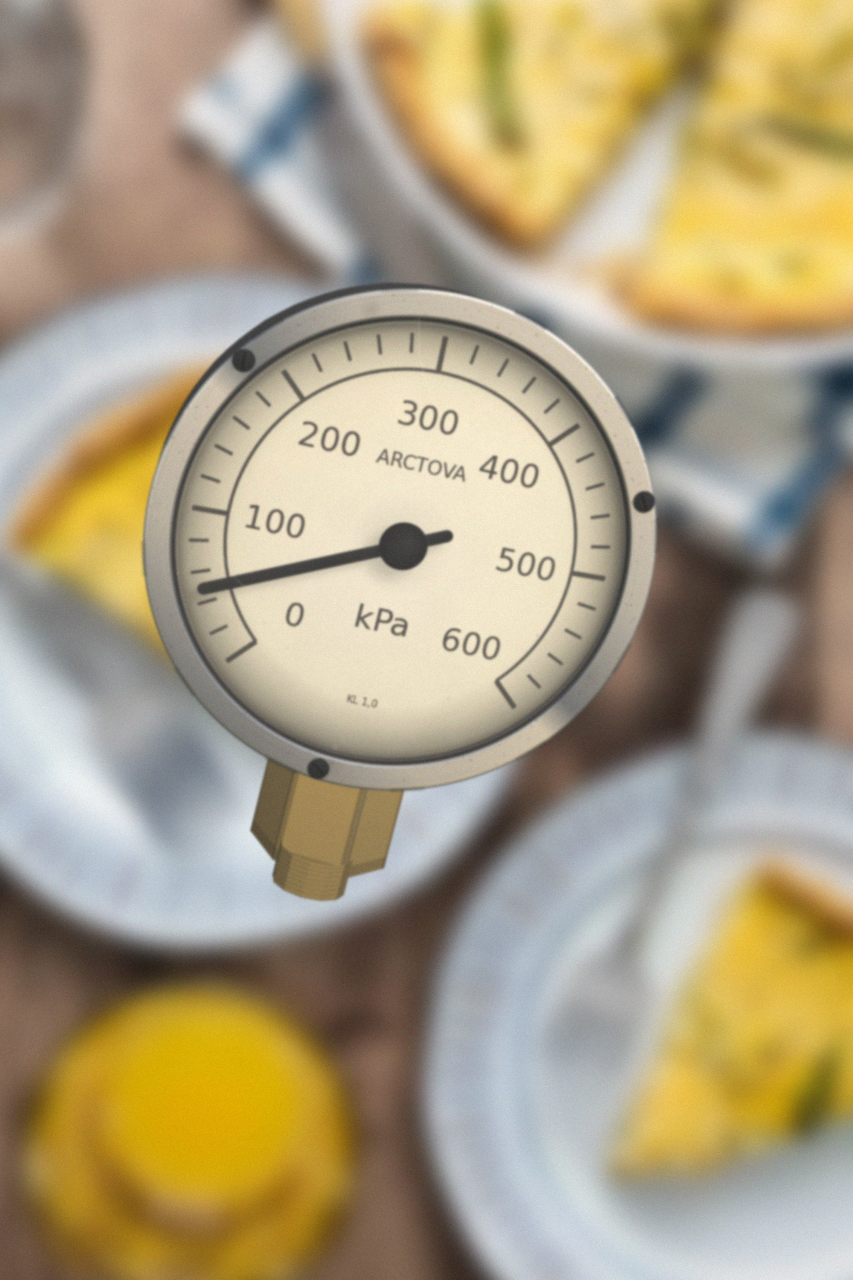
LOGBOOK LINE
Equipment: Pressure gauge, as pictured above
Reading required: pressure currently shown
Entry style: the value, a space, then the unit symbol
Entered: 50 kPa
